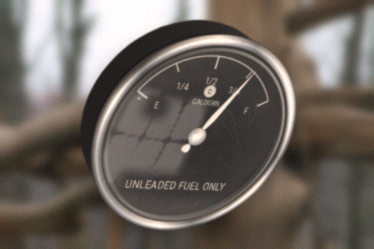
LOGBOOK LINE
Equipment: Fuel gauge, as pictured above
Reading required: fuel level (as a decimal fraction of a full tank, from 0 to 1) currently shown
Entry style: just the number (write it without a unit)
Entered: 0.75
